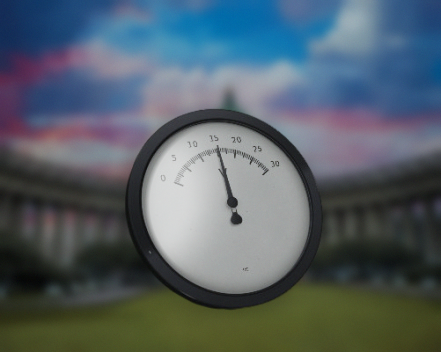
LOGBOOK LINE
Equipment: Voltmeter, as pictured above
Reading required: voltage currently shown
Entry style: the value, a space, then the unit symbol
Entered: 15 V
